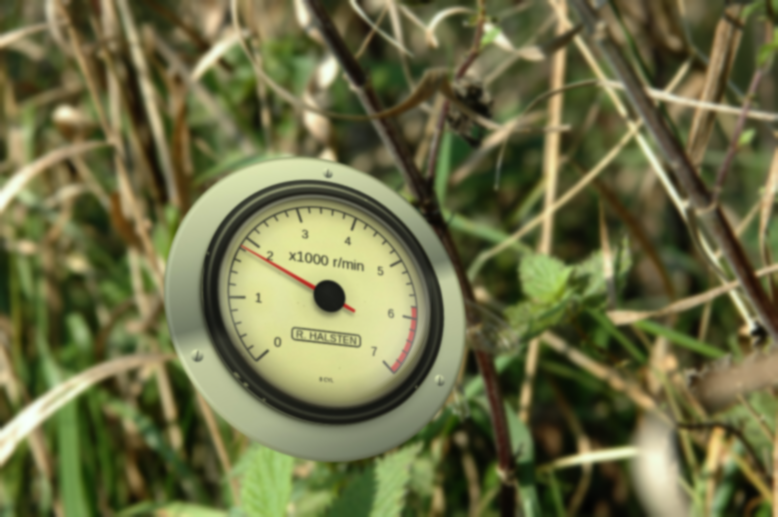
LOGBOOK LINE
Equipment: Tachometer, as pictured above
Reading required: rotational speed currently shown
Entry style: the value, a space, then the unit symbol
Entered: 1800 rpm
